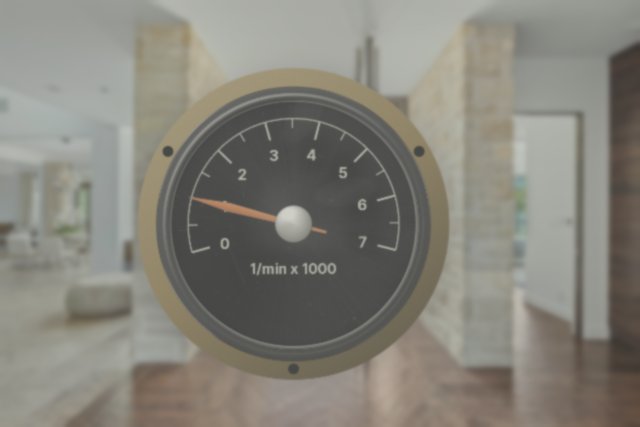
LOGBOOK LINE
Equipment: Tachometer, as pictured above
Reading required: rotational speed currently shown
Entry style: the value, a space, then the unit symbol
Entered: 1000 rpm
